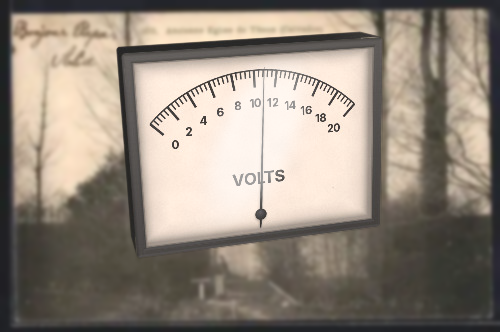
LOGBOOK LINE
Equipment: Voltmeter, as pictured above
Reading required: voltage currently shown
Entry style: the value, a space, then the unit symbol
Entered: 10.8 V
